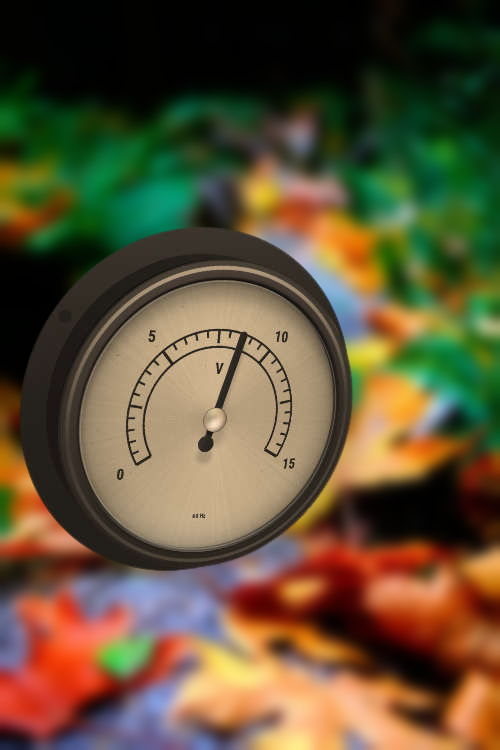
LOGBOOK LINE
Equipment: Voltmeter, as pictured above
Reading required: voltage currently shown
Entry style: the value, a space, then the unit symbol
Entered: 8.5 V
